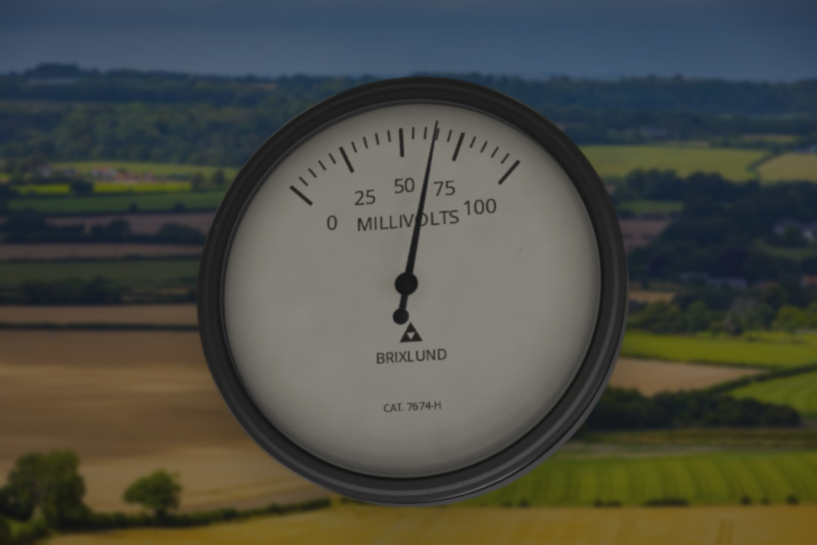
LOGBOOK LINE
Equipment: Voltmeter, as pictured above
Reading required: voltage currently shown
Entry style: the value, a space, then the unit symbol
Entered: 65 mV
